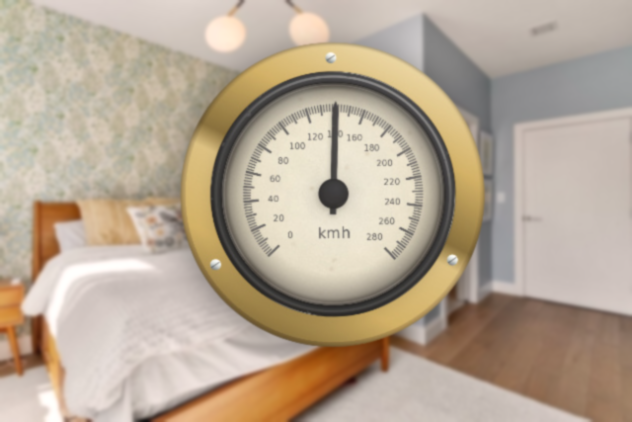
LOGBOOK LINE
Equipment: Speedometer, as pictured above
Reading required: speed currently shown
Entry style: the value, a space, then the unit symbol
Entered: 140 km/h
